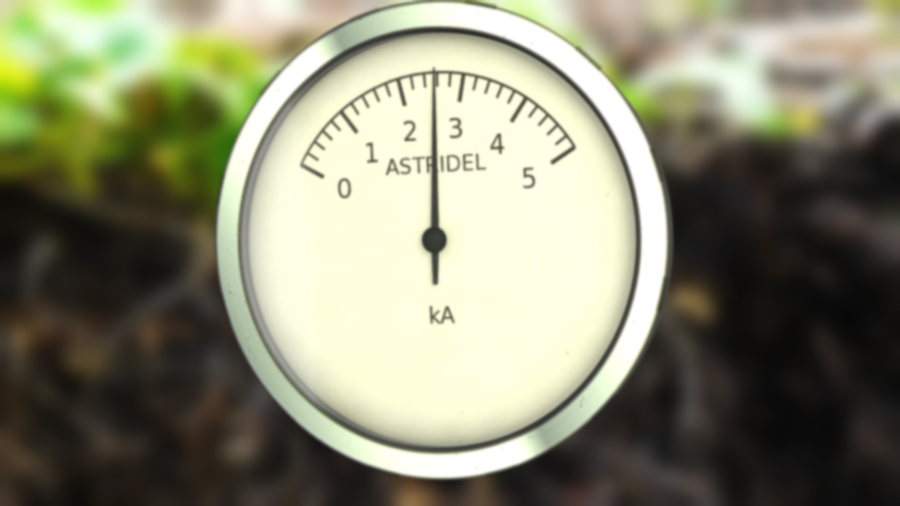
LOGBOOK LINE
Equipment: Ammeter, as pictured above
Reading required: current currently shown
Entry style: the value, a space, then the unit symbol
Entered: 2.6 kA
